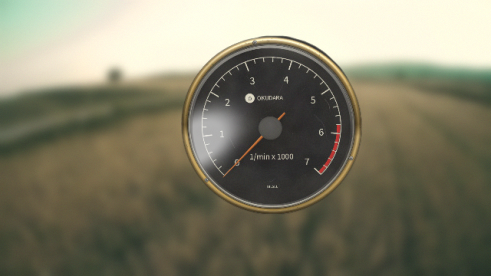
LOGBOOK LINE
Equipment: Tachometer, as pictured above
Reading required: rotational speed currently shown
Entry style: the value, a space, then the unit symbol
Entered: 0 rpm
